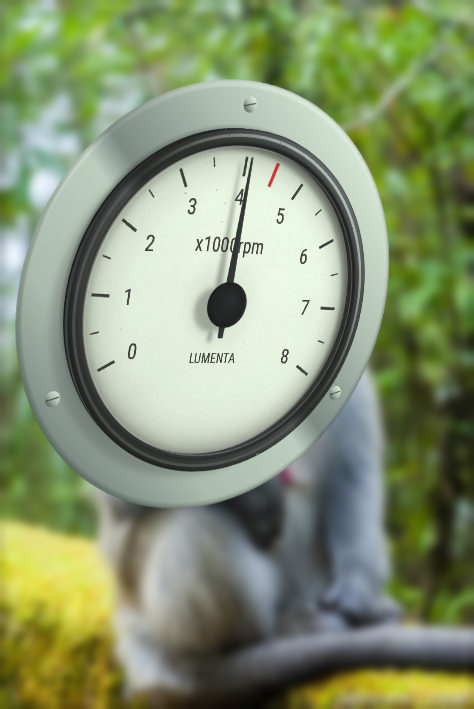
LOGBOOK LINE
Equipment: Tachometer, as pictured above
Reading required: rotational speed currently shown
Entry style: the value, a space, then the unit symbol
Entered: 4000 rpm
